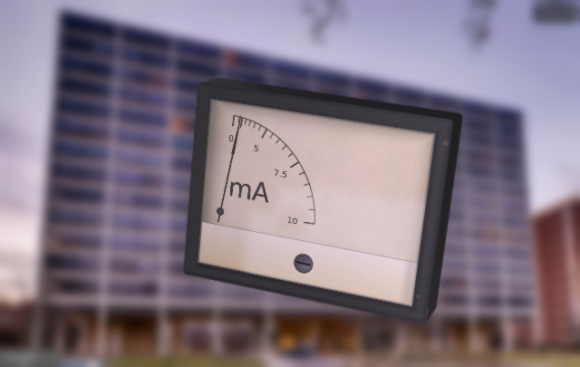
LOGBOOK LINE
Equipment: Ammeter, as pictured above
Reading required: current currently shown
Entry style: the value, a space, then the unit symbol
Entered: 2.5 mA
